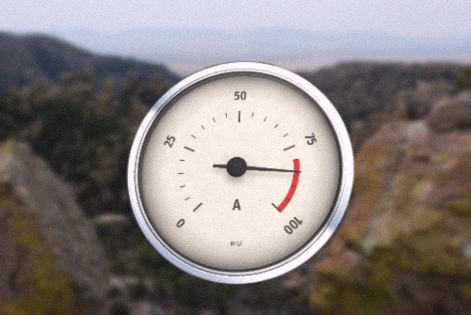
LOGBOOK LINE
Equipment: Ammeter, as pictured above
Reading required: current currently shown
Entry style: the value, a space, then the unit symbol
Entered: 85 A
